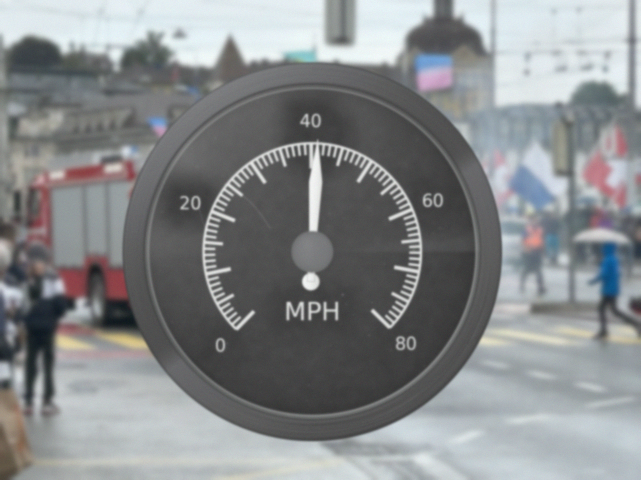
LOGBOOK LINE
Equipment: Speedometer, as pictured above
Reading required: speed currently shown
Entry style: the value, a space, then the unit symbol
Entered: 41 mph
